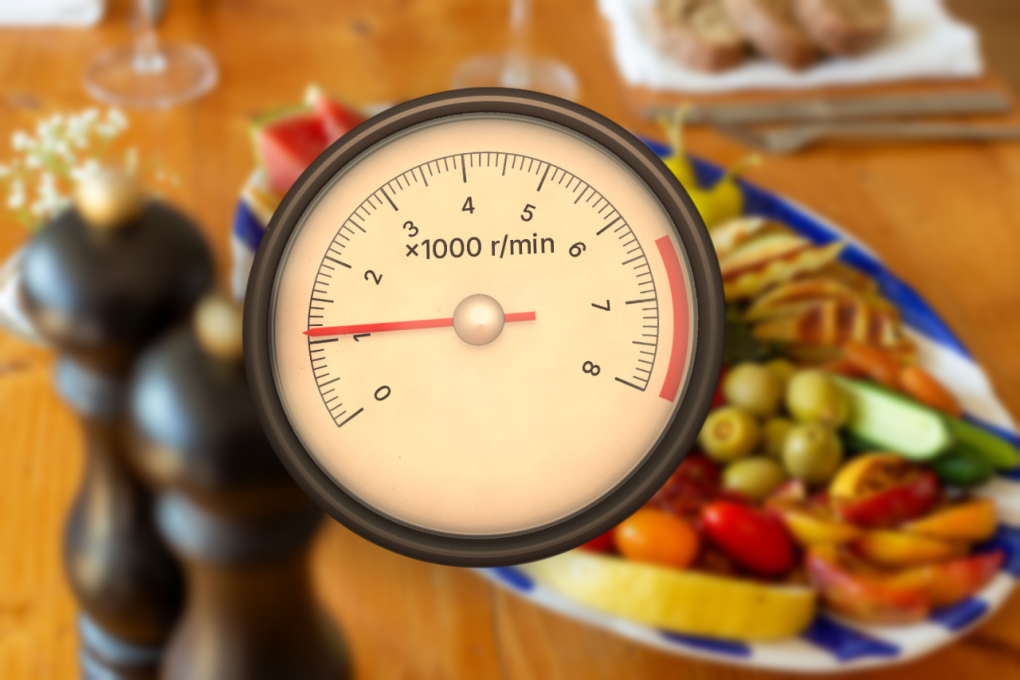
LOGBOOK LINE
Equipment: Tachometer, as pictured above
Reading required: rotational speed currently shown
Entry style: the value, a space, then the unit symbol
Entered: 1100 rpm
